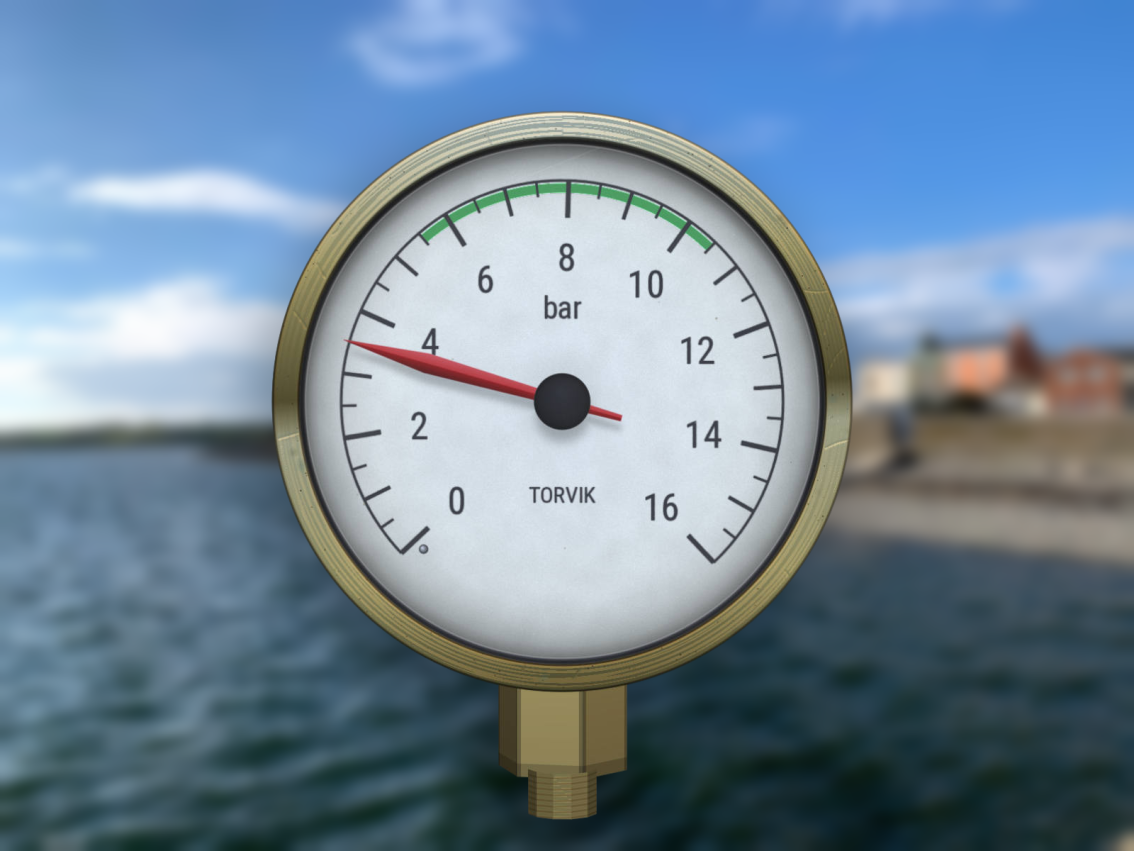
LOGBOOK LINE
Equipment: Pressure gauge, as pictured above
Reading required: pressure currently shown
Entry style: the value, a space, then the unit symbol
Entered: 3.5 bar
